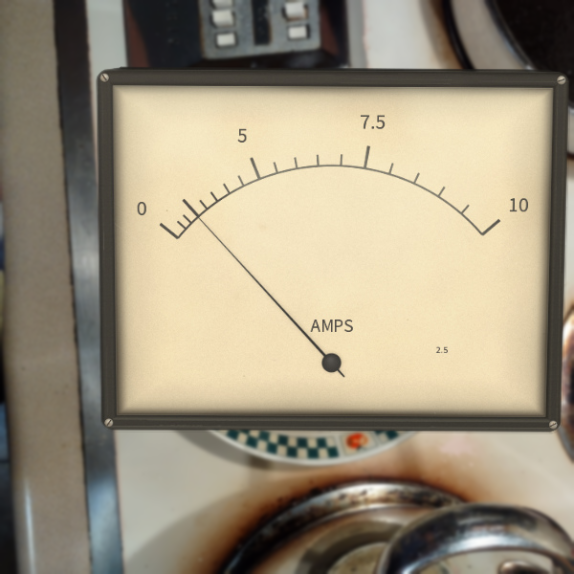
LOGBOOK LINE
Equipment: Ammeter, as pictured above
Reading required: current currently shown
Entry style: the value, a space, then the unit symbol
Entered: 2.5 A
